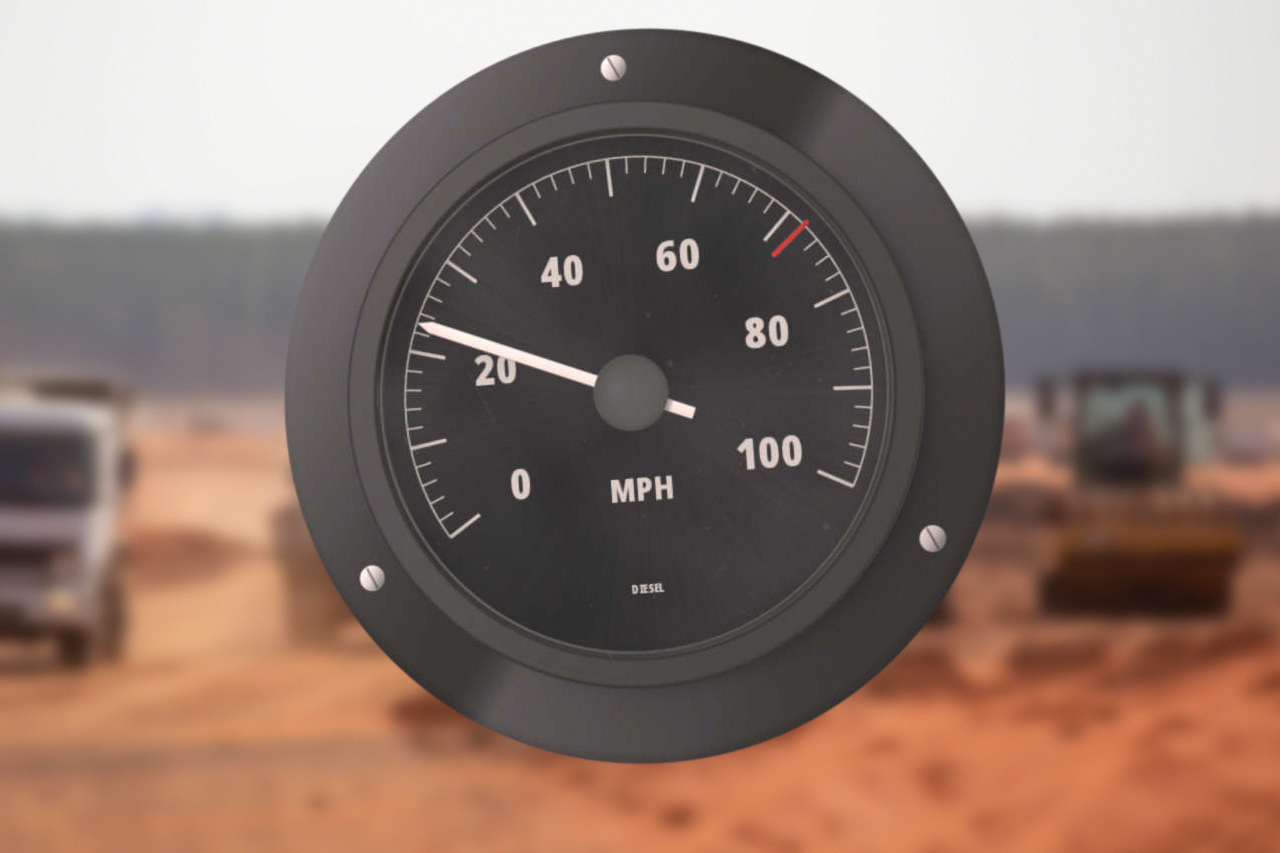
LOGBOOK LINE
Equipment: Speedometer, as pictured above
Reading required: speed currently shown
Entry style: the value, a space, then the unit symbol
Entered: 23 mph
